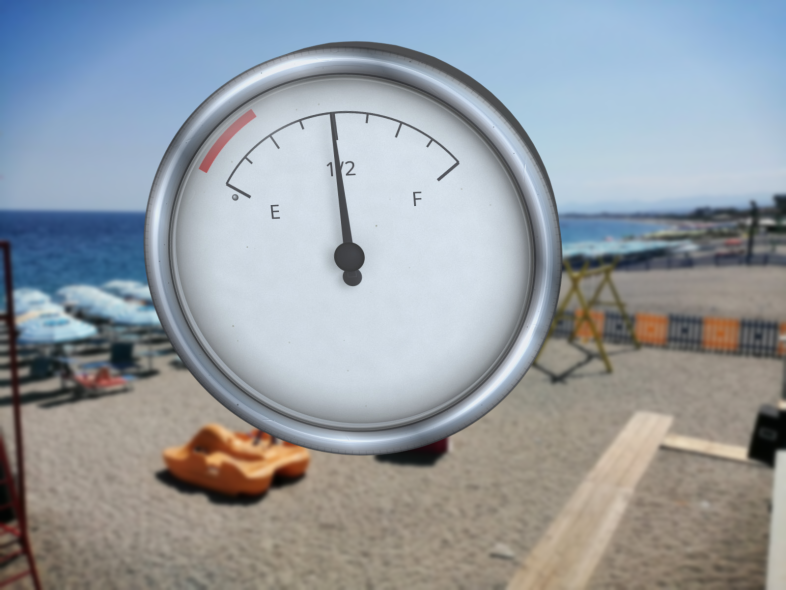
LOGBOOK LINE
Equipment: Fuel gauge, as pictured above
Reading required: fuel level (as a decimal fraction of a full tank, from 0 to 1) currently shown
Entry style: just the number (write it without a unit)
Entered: 0.5
